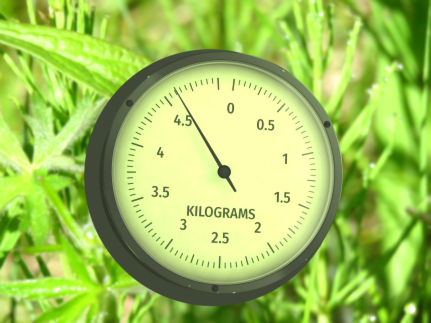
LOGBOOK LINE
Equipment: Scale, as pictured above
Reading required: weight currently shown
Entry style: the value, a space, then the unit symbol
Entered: 4.6 kg
